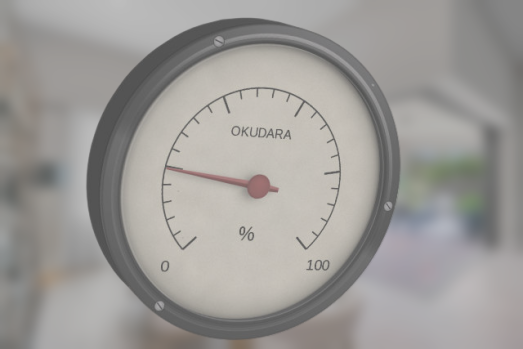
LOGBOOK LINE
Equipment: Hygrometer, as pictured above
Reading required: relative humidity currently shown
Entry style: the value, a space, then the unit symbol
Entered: 20 %
